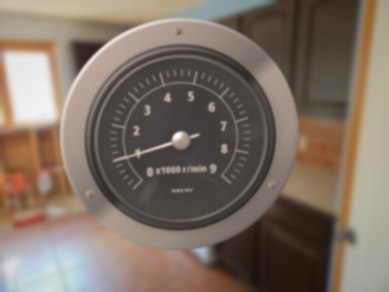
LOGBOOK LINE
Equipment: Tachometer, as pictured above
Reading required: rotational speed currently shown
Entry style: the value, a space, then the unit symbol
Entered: 1000 rpm
